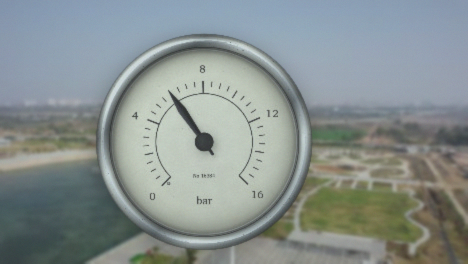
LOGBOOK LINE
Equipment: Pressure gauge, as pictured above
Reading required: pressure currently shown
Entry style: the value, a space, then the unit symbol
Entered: 6 bar
